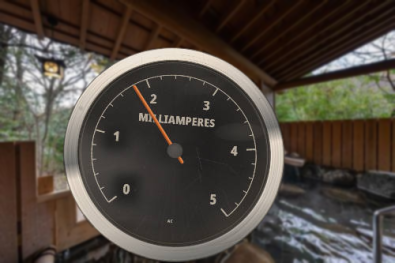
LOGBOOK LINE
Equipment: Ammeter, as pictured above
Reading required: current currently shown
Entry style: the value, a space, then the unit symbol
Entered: 1.8 mA
